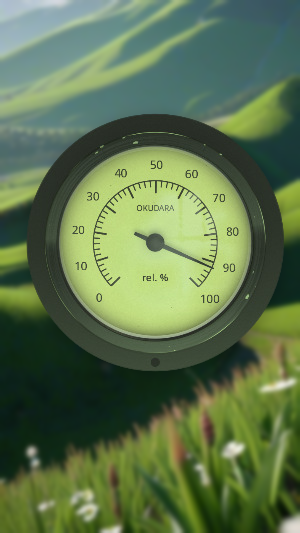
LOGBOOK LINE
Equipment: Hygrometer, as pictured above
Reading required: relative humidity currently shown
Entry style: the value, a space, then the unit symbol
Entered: 92 %
